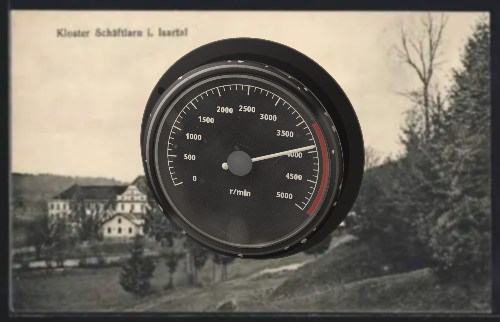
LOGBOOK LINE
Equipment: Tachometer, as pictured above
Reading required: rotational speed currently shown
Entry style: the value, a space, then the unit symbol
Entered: 3900 rpm
